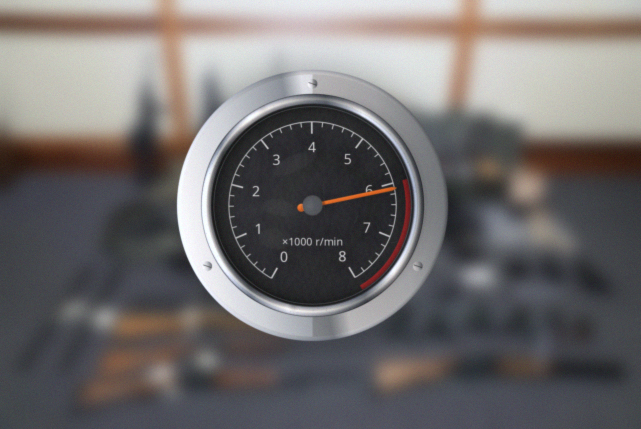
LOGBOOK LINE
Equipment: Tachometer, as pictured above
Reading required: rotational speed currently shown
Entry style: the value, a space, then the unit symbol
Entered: 6100 rpm
